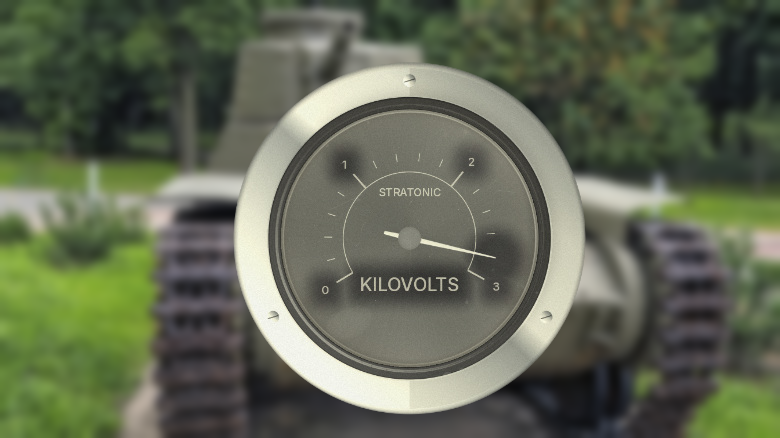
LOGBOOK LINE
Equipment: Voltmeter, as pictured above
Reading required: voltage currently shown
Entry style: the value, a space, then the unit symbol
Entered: 2.8 kV
